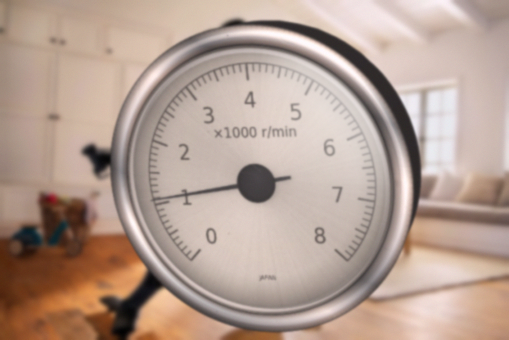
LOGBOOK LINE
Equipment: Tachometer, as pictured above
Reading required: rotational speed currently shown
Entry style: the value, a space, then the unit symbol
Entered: 1100 rpm
